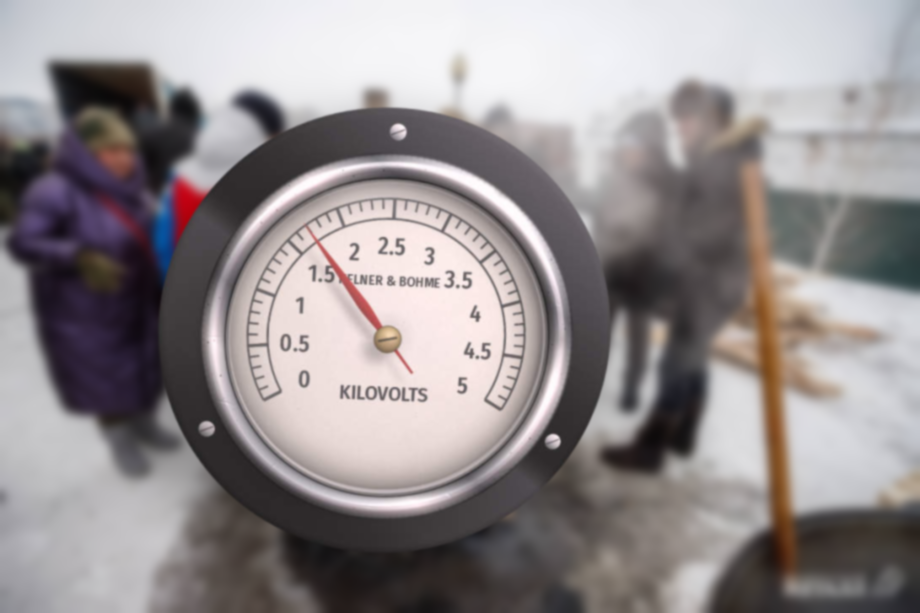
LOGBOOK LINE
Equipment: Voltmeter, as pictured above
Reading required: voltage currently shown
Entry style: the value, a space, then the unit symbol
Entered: 1.7 kV
